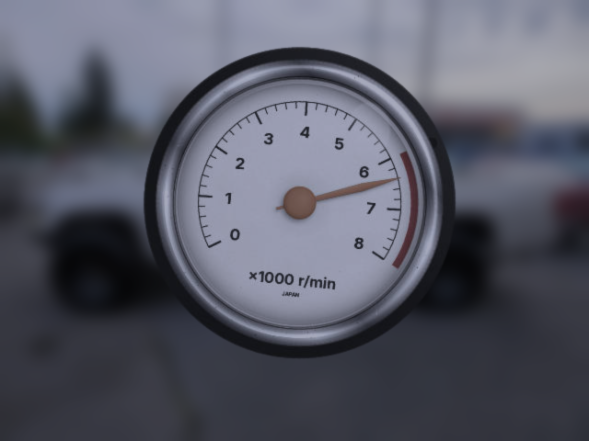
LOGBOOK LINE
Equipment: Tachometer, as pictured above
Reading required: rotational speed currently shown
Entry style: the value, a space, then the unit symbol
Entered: 6400 rpm
